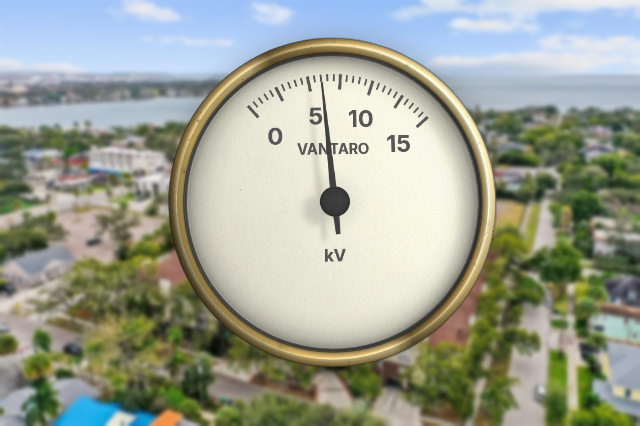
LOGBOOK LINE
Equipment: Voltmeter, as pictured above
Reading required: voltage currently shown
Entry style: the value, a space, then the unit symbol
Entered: 6 kV
